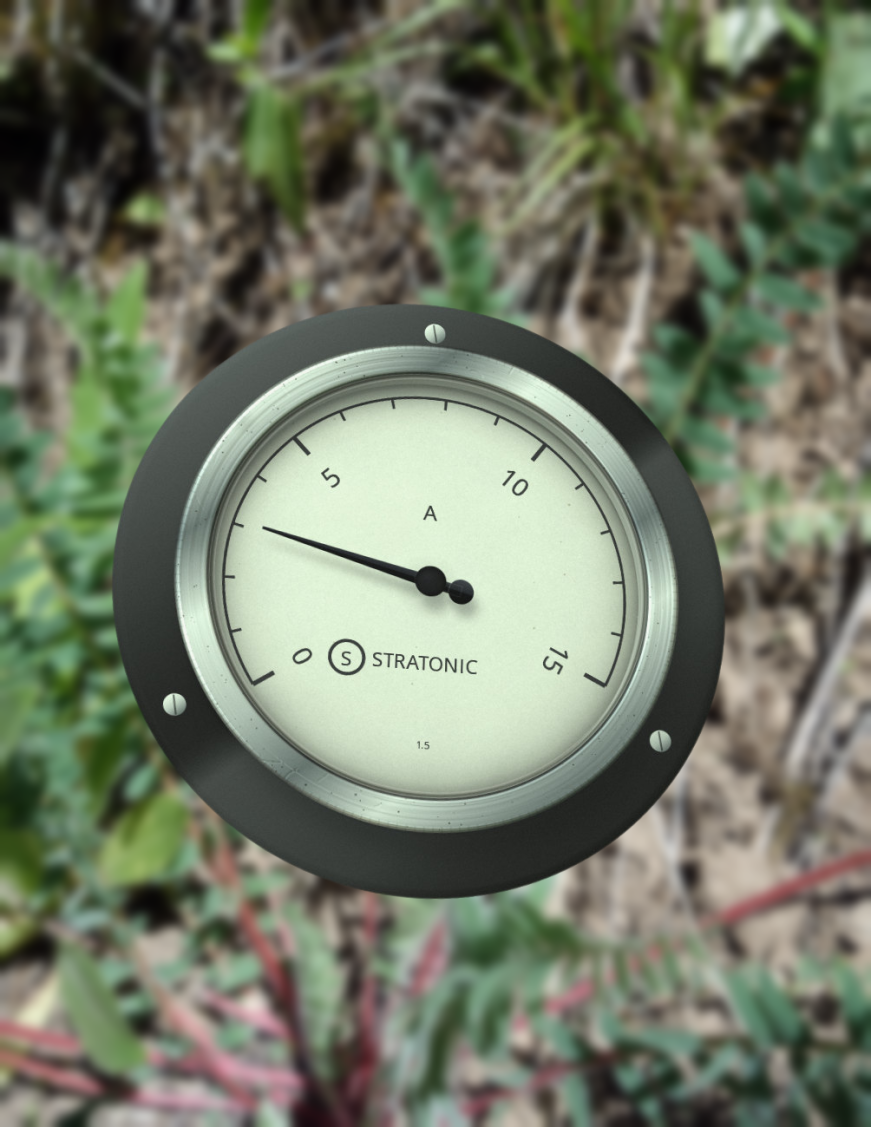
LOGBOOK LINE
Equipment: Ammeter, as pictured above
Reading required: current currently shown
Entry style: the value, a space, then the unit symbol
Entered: 3 A
